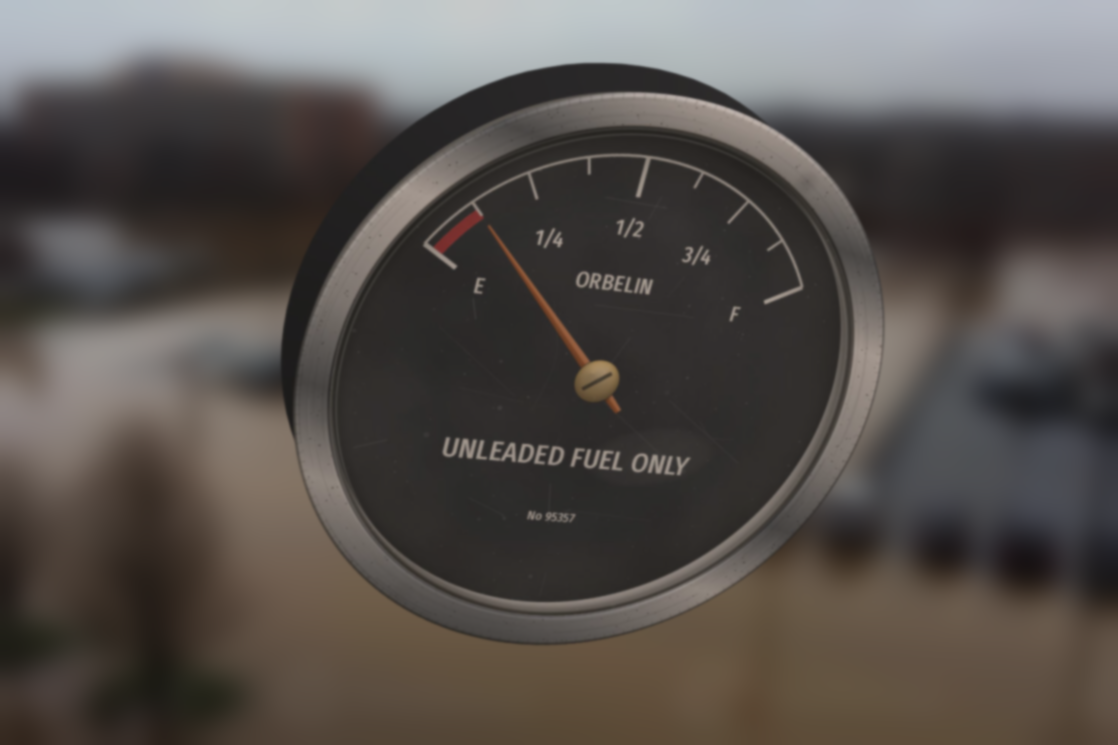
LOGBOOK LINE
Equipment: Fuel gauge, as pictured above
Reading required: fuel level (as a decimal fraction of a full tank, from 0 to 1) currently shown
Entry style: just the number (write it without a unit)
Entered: 0.125
